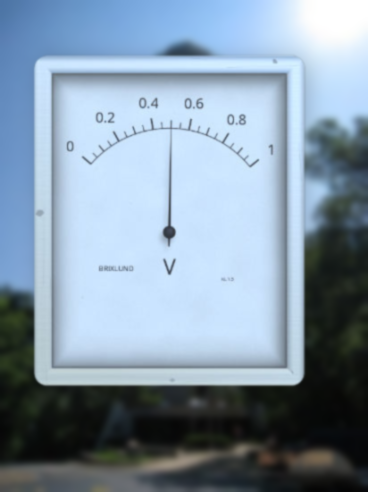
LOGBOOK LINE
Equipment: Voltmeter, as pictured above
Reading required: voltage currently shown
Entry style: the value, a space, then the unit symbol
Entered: 0.5 V
